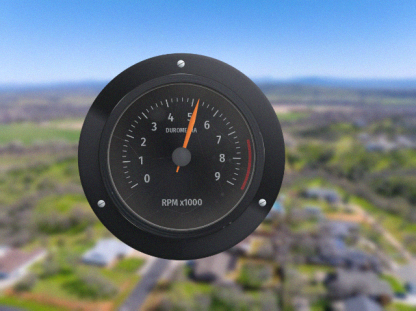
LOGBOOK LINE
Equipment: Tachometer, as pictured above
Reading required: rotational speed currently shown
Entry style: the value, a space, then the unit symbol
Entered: 5200 rpm
